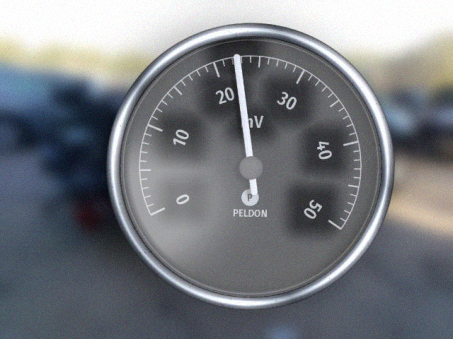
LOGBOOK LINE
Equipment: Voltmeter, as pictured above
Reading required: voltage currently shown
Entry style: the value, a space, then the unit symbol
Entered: 22.5 mV
